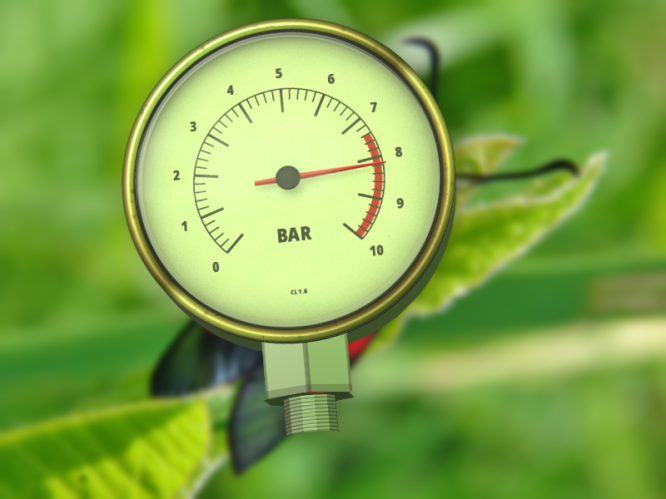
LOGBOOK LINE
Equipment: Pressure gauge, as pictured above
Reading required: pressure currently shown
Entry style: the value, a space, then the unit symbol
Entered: 8.2 bar
